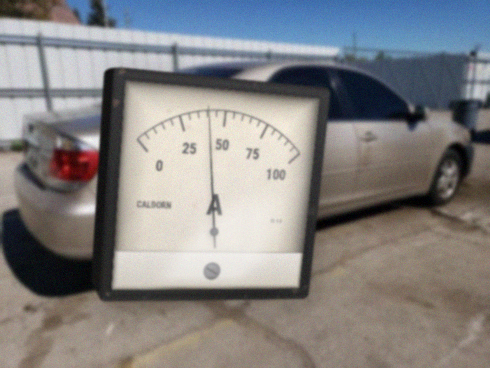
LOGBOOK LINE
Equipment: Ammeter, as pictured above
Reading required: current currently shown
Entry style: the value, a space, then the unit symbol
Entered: 40 A
